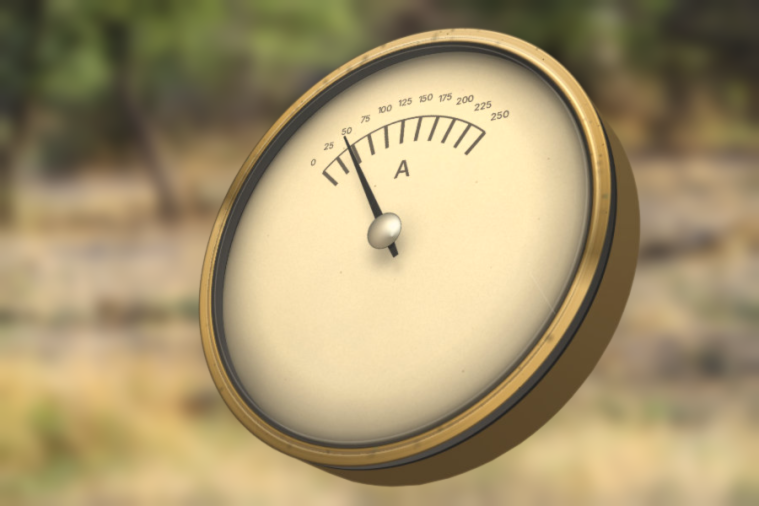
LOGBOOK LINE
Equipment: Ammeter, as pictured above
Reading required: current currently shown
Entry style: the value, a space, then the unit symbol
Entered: 50 A
